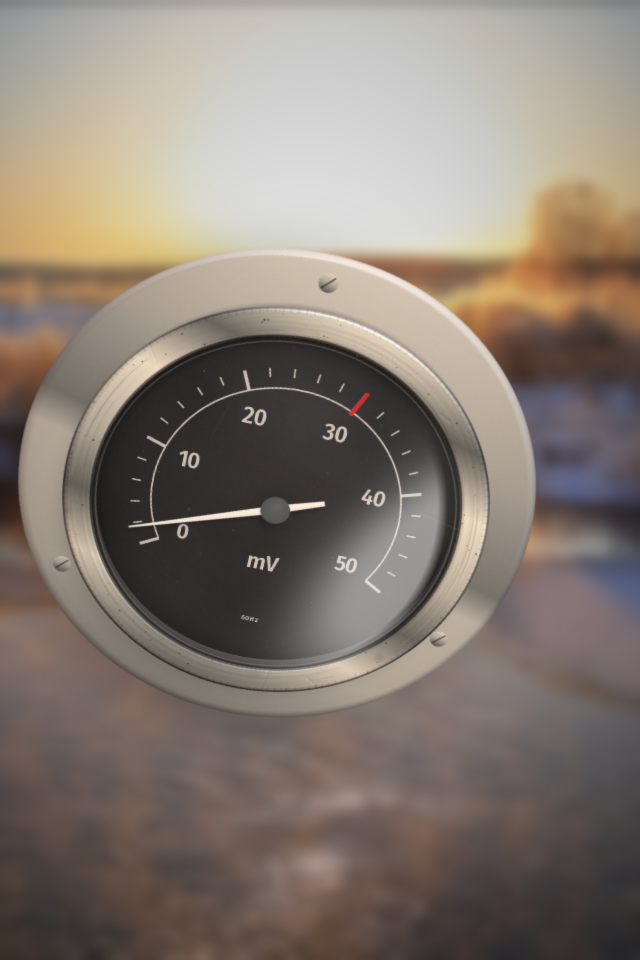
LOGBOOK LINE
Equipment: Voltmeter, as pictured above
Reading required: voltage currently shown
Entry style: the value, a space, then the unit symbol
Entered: 2 mV
